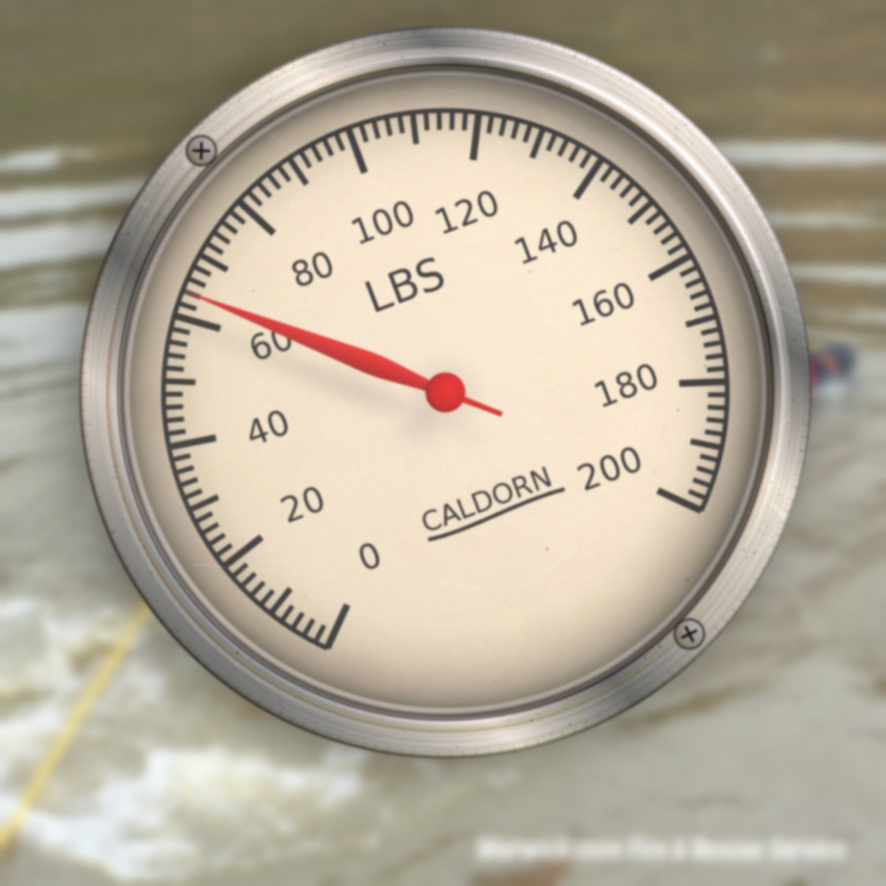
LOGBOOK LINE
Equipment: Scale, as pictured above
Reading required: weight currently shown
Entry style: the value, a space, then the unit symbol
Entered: 64 lb
